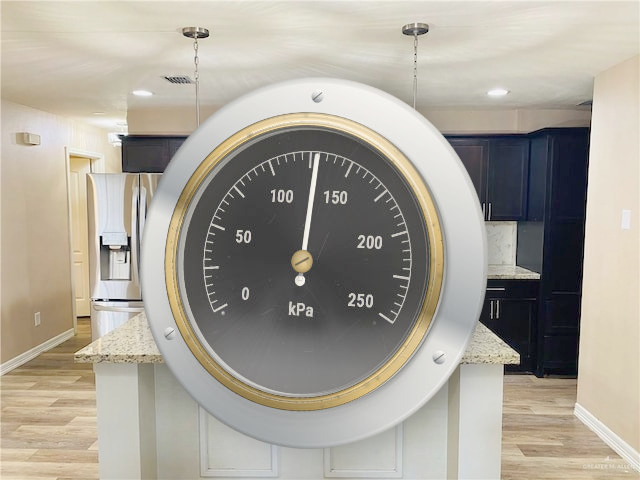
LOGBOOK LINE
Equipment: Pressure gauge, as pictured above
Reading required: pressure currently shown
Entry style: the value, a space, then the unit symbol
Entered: 130 kPa
